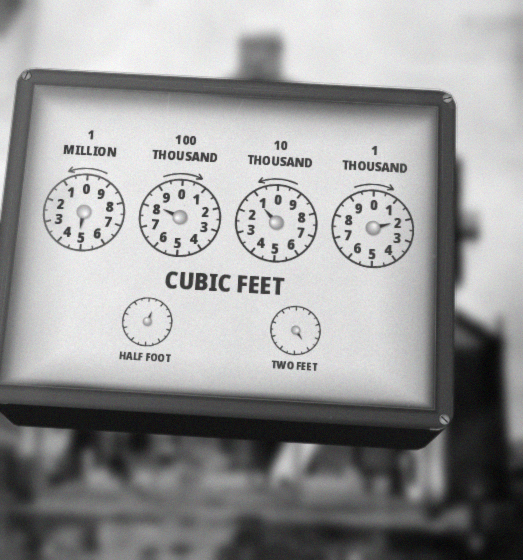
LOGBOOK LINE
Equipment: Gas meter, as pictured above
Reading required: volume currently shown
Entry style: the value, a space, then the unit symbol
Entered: 481200 ft³
